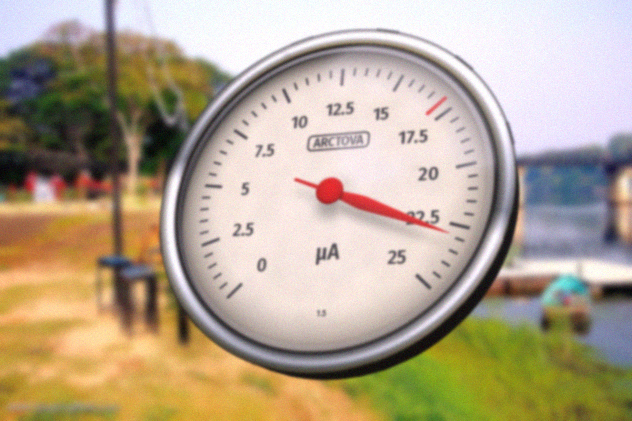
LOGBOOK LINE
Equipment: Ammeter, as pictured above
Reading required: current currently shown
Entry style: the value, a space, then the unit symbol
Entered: 23 µA
